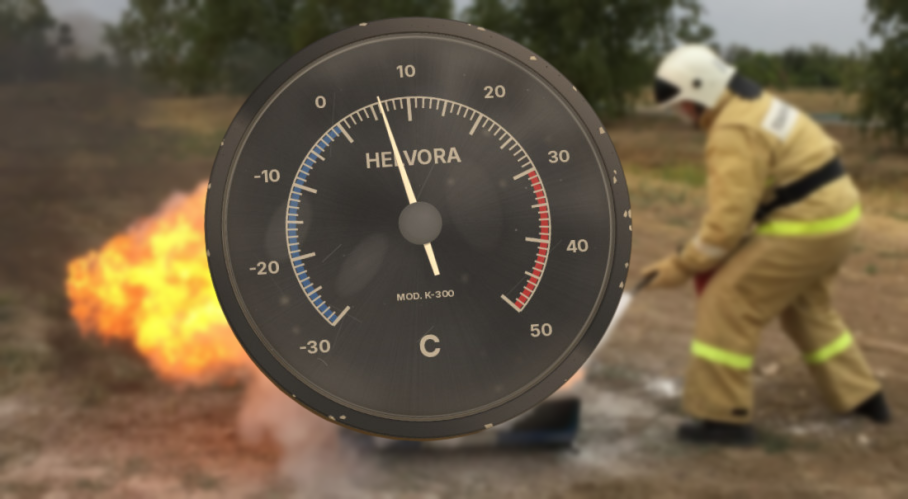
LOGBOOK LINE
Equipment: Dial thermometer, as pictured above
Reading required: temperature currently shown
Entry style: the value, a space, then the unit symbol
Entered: 6 °C
